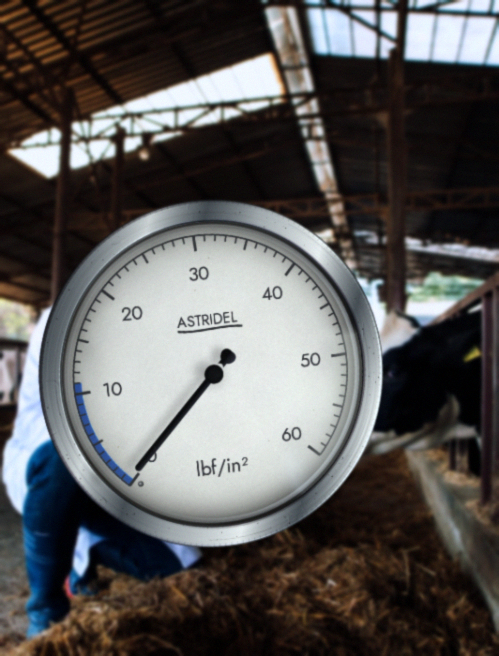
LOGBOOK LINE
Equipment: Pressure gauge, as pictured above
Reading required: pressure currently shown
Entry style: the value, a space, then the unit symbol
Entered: 0.5 psi
